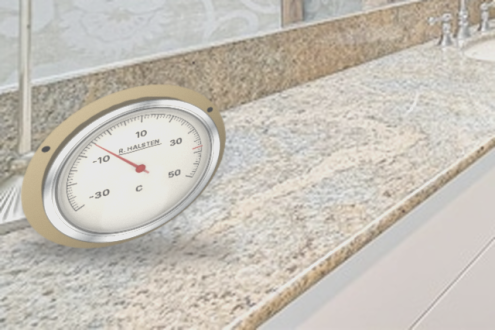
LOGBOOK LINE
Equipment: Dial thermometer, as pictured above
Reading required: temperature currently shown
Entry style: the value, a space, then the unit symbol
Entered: -5 °C
